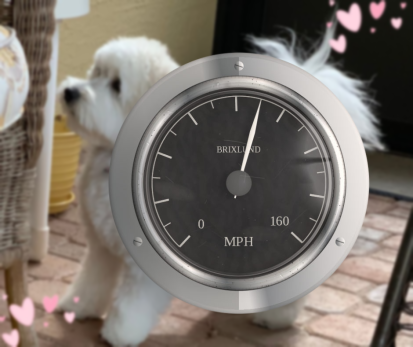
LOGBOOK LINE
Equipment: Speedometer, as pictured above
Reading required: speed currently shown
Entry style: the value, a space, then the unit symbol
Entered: 90 mph
